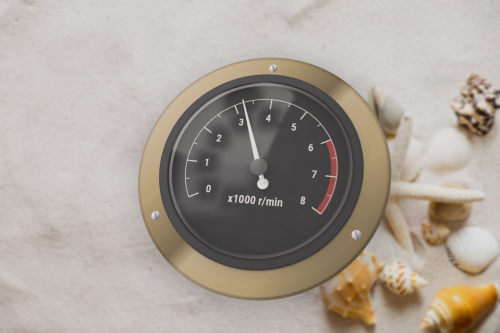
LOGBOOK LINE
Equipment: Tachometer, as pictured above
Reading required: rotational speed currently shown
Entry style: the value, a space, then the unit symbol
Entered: 3250 rpm
